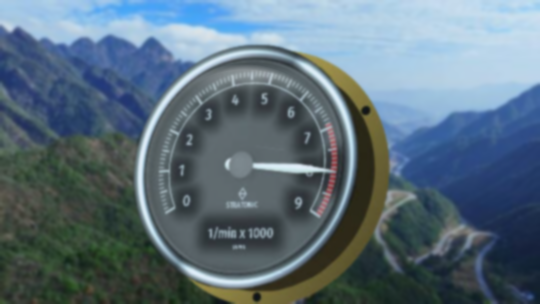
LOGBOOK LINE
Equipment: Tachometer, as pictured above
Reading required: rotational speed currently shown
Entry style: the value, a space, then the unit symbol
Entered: 8000 rpm
